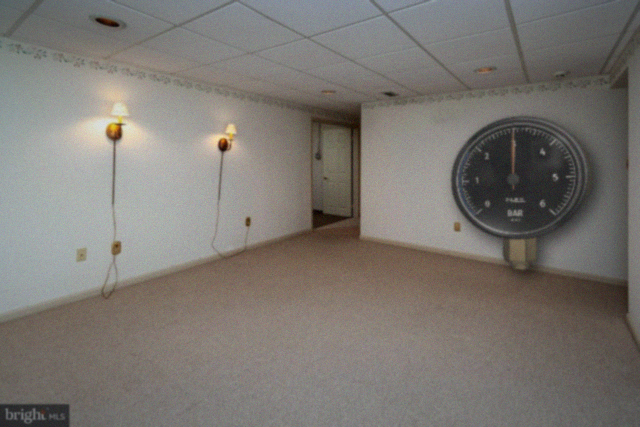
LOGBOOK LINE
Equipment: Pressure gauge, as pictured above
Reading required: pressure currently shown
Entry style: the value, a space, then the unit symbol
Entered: 3 bar
